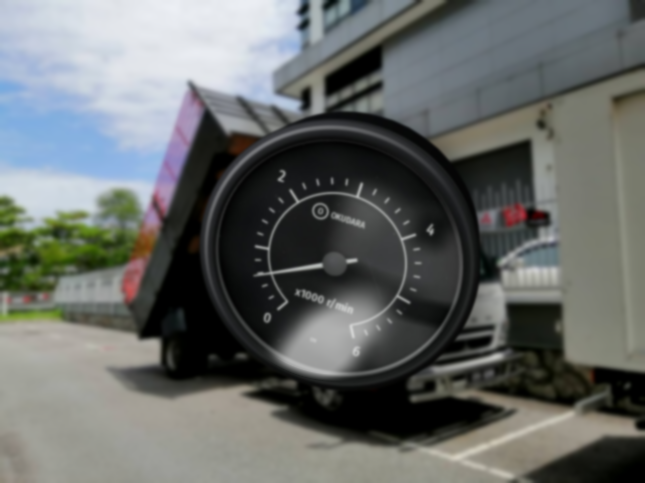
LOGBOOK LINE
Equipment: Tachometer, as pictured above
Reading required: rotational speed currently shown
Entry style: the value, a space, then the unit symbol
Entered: 600 rpm
